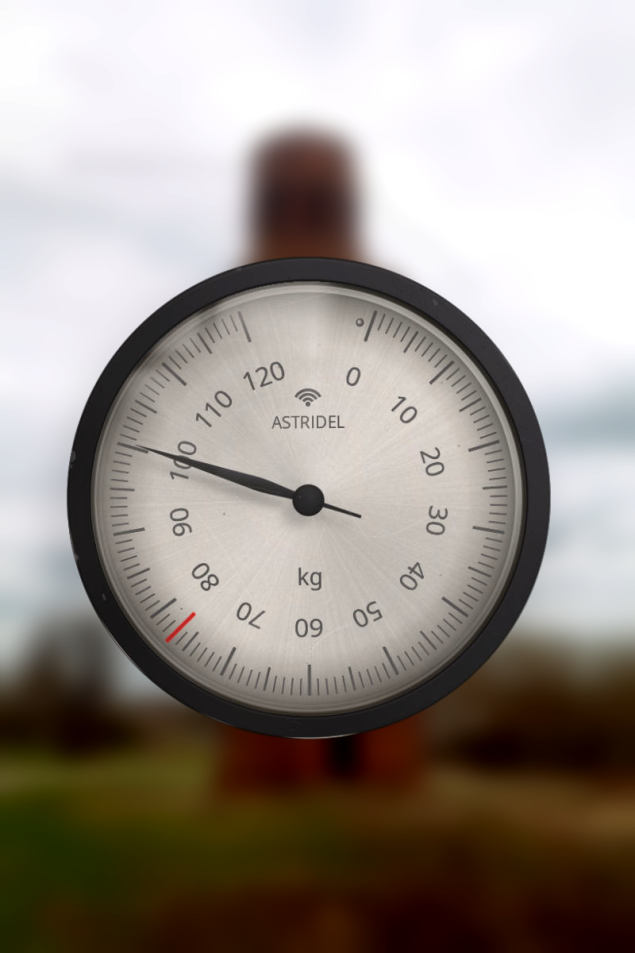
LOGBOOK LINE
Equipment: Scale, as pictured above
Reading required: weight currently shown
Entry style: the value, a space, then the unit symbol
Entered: 100.5 kg
